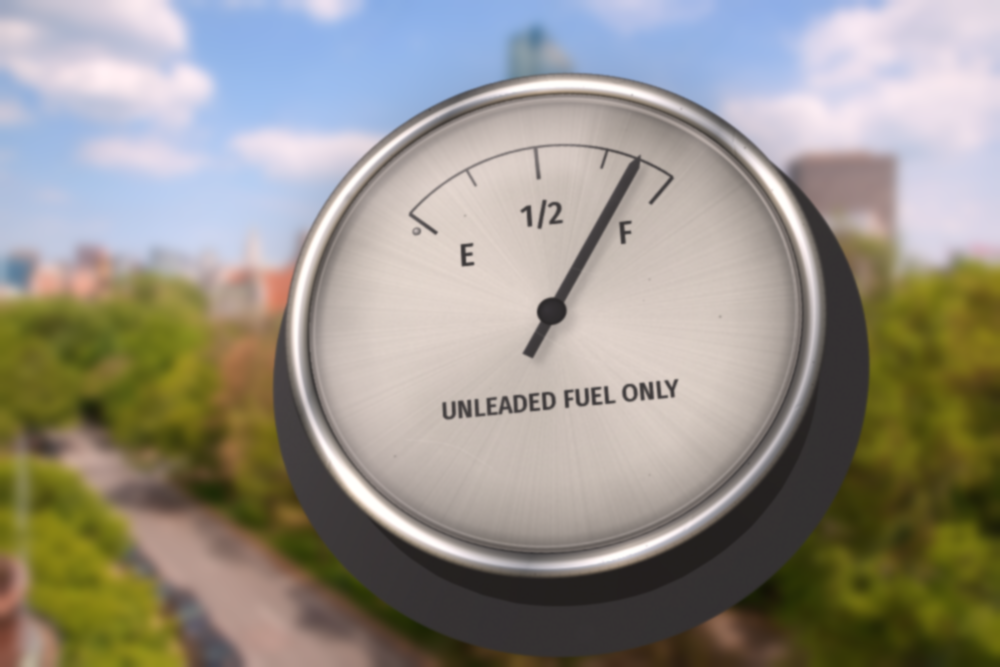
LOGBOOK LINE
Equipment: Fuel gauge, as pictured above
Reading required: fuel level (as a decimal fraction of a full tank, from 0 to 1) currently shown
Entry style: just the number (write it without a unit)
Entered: 0.875
